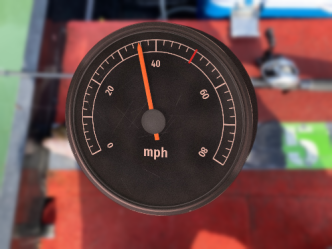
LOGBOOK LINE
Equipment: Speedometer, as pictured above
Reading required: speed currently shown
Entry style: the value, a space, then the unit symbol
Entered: 36 mph
